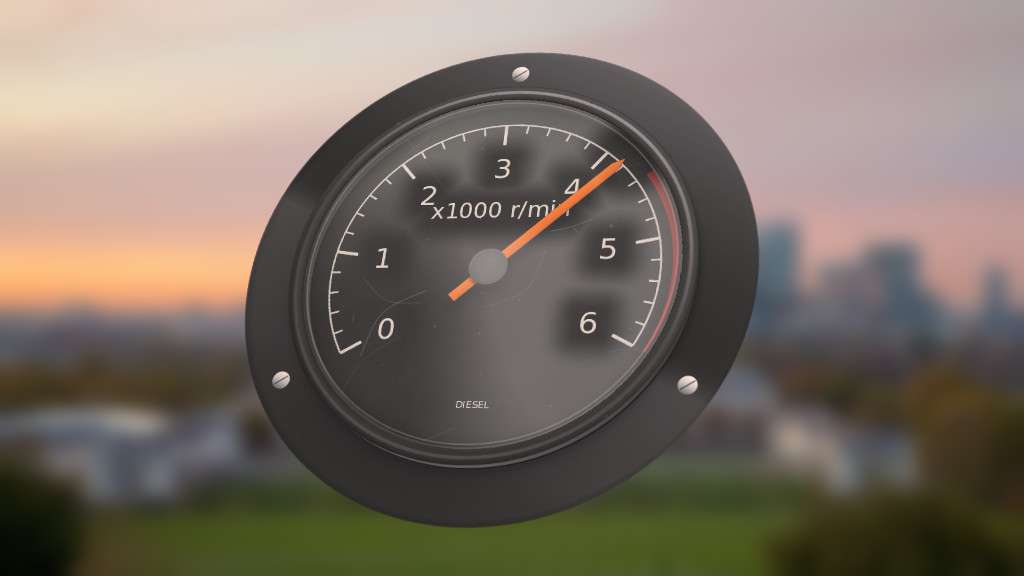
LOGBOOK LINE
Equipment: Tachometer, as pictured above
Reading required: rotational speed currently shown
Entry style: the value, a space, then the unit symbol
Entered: 4200 rpm
